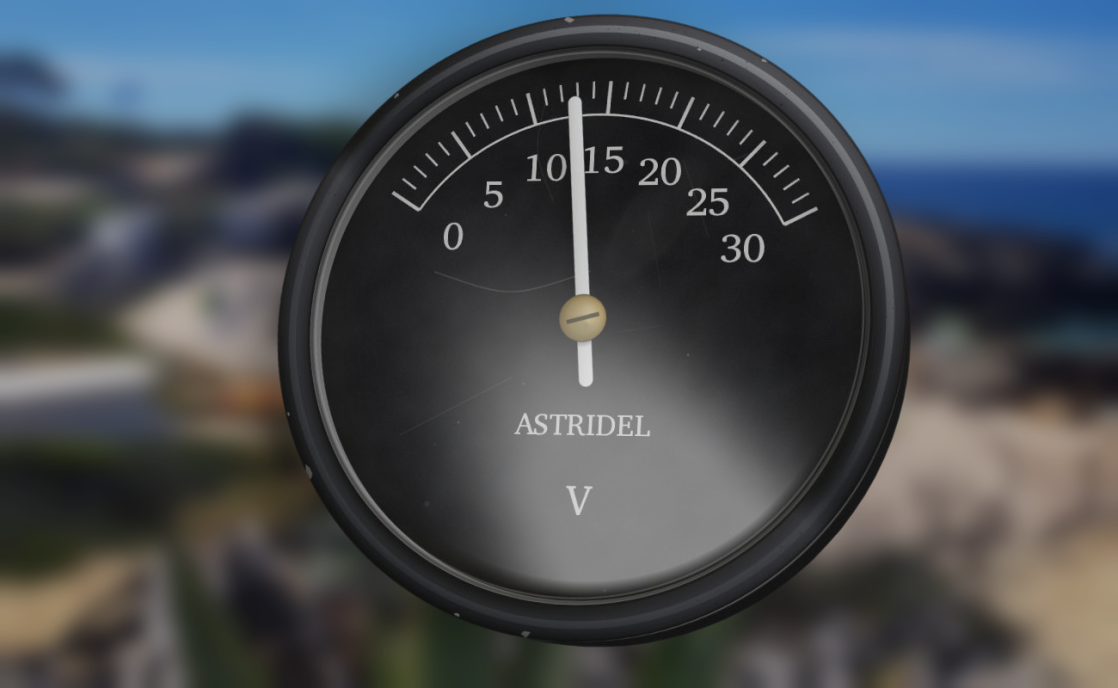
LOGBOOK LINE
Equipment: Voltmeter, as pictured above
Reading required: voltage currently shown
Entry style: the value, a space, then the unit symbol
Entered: 13 V
